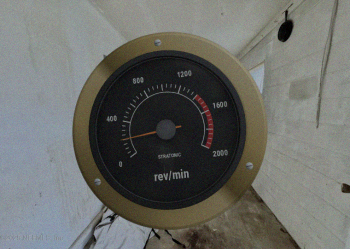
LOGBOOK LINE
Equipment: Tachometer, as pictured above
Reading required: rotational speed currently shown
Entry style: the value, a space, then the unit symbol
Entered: 200 rpm
